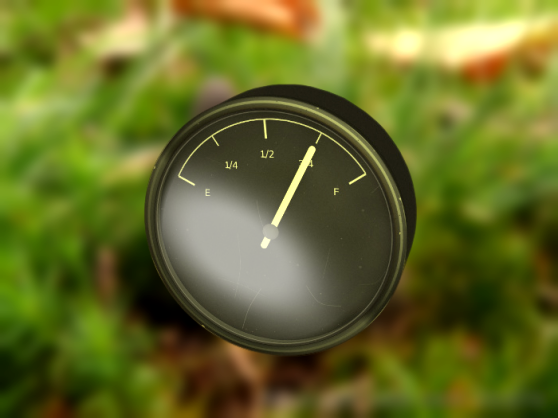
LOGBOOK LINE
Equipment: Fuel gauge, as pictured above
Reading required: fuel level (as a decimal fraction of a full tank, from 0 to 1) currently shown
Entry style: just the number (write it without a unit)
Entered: 0.75
